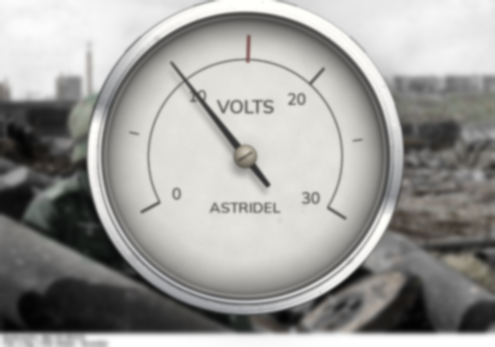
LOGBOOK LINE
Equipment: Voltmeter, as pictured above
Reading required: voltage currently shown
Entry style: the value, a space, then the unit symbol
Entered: 10 V
